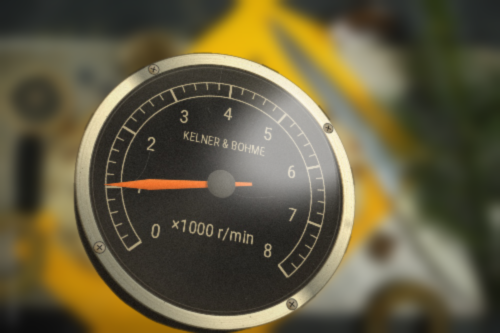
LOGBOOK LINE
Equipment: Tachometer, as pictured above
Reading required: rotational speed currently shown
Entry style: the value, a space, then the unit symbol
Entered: 1000 rpm
